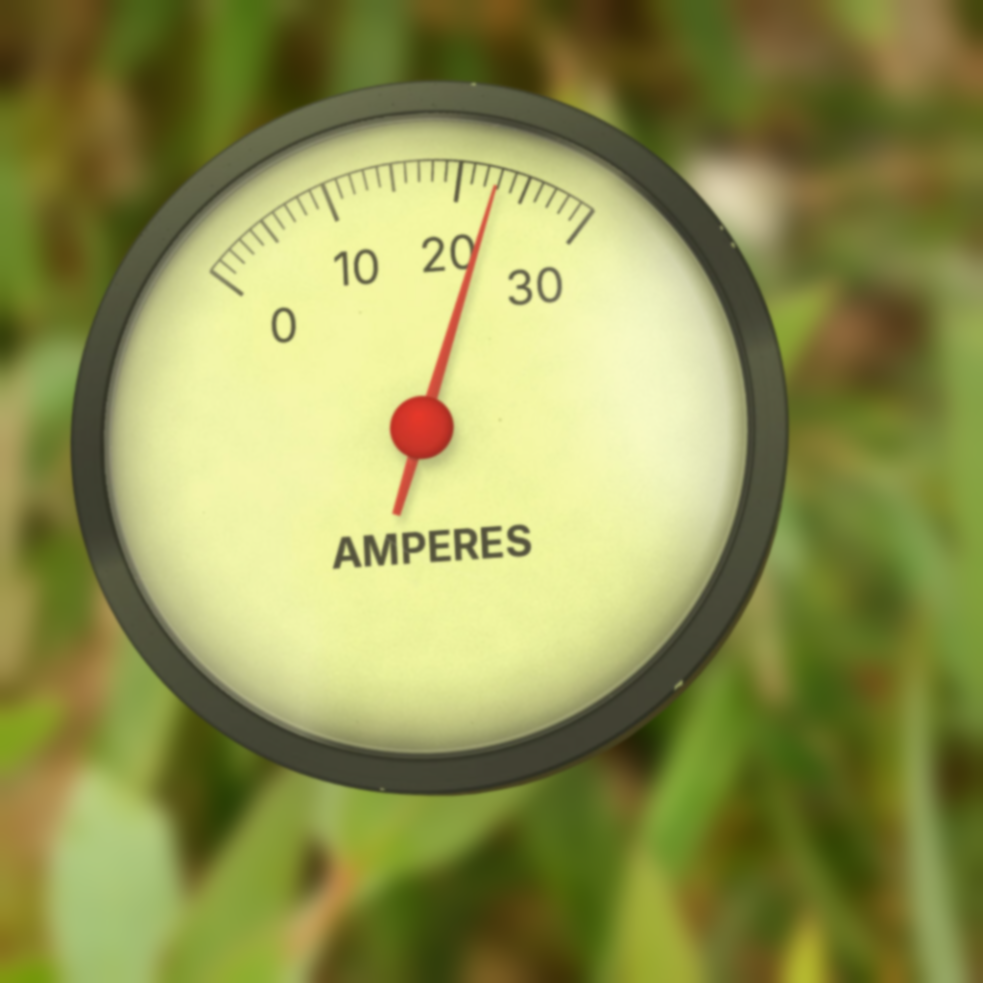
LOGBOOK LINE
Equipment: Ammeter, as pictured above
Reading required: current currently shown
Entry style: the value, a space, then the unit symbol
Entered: 23 A
